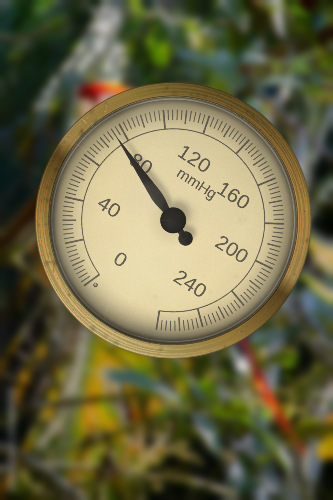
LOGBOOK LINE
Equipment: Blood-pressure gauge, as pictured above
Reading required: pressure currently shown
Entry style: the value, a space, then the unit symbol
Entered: 76 mmHg
